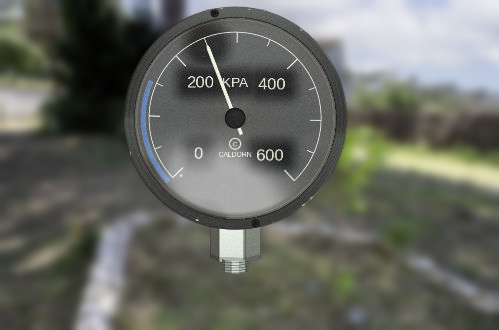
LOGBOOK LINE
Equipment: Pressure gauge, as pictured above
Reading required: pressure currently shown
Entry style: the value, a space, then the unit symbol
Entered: 250 kPa
